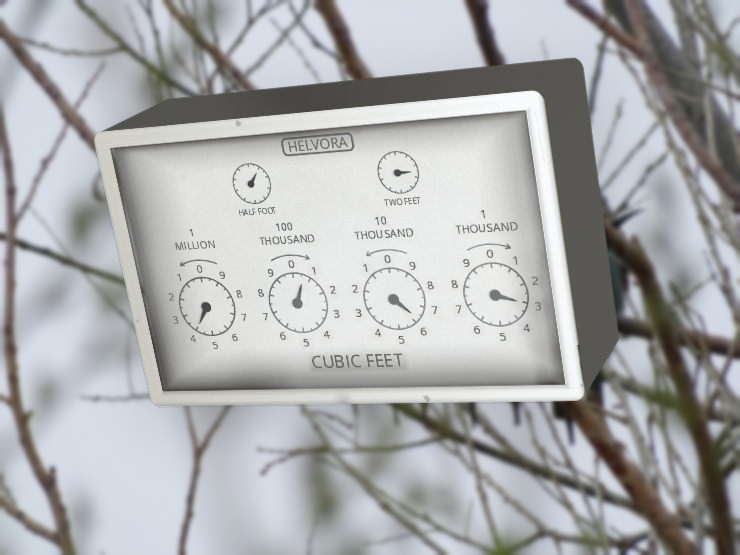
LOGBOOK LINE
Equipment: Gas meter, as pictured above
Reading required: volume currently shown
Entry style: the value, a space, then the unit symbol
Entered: 406300 ft³
